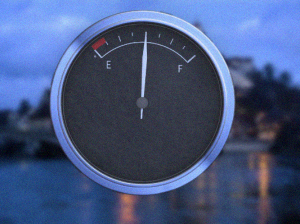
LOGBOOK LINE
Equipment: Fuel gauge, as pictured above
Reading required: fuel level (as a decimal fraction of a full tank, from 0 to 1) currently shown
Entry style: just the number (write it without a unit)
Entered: 0.5
